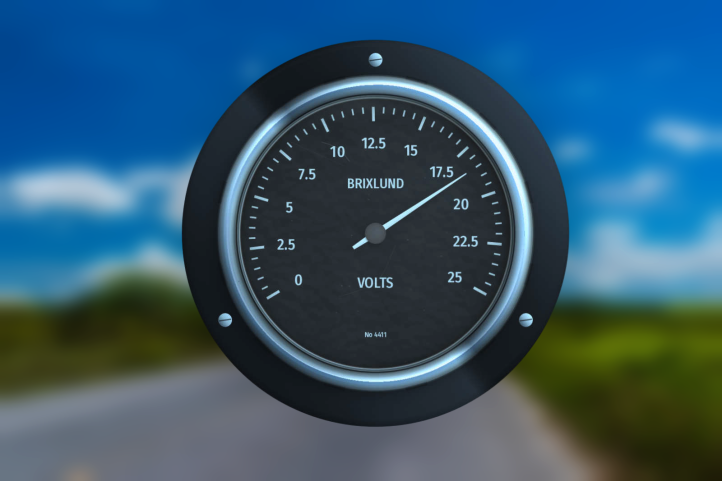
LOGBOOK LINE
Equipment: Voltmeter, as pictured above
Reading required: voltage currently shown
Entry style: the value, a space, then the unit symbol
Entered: 18.5 V
